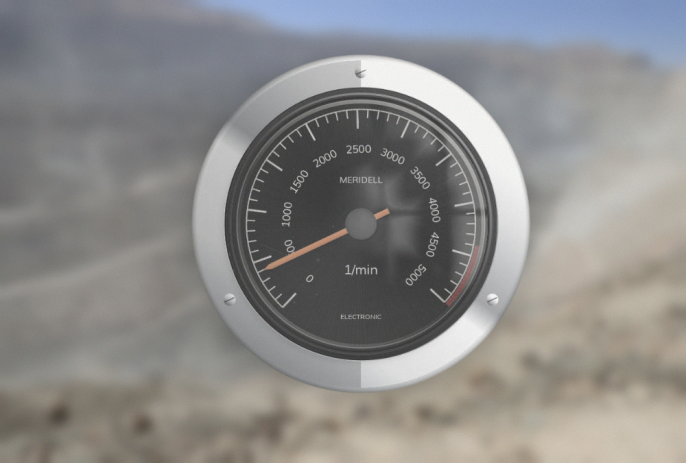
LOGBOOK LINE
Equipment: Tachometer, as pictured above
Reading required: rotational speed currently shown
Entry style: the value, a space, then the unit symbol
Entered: 400 rpm
